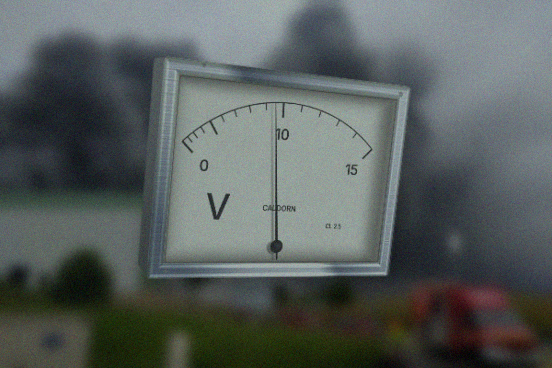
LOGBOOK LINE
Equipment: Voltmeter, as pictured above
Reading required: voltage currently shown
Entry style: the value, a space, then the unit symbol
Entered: 9.5 V
